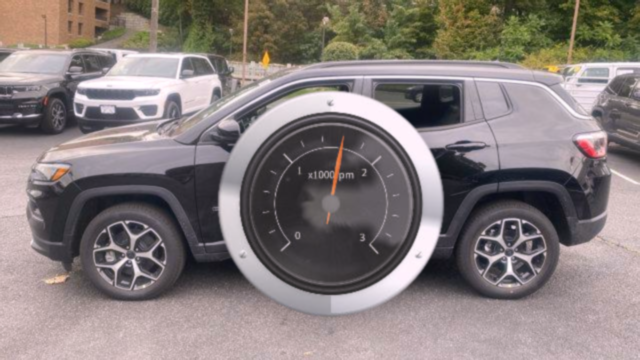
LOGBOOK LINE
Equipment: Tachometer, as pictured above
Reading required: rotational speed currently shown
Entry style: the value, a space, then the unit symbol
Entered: 1600 rpm
